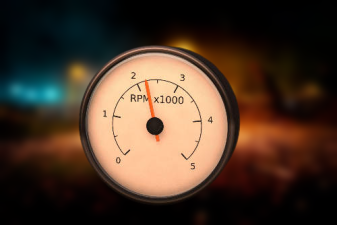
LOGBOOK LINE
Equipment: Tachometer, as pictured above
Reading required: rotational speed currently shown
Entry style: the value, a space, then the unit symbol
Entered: 2250 rpm
